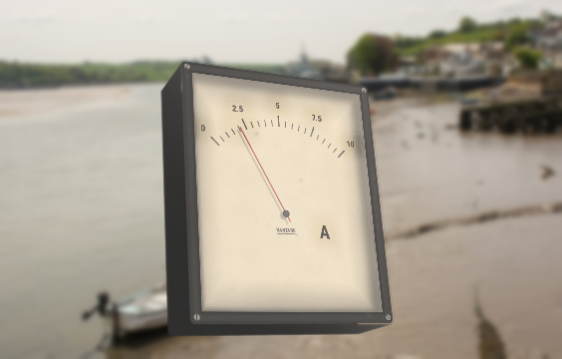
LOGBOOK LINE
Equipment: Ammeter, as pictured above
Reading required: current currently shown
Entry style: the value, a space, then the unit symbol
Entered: 2 A
